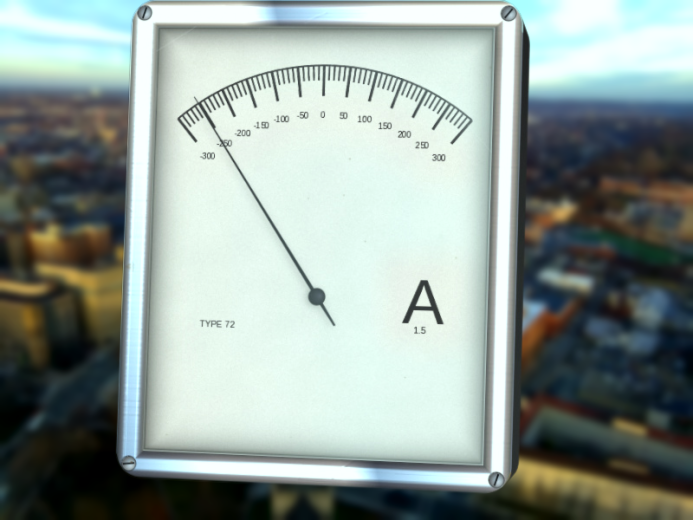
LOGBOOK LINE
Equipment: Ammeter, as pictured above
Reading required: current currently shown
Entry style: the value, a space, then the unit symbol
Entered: -250 A
